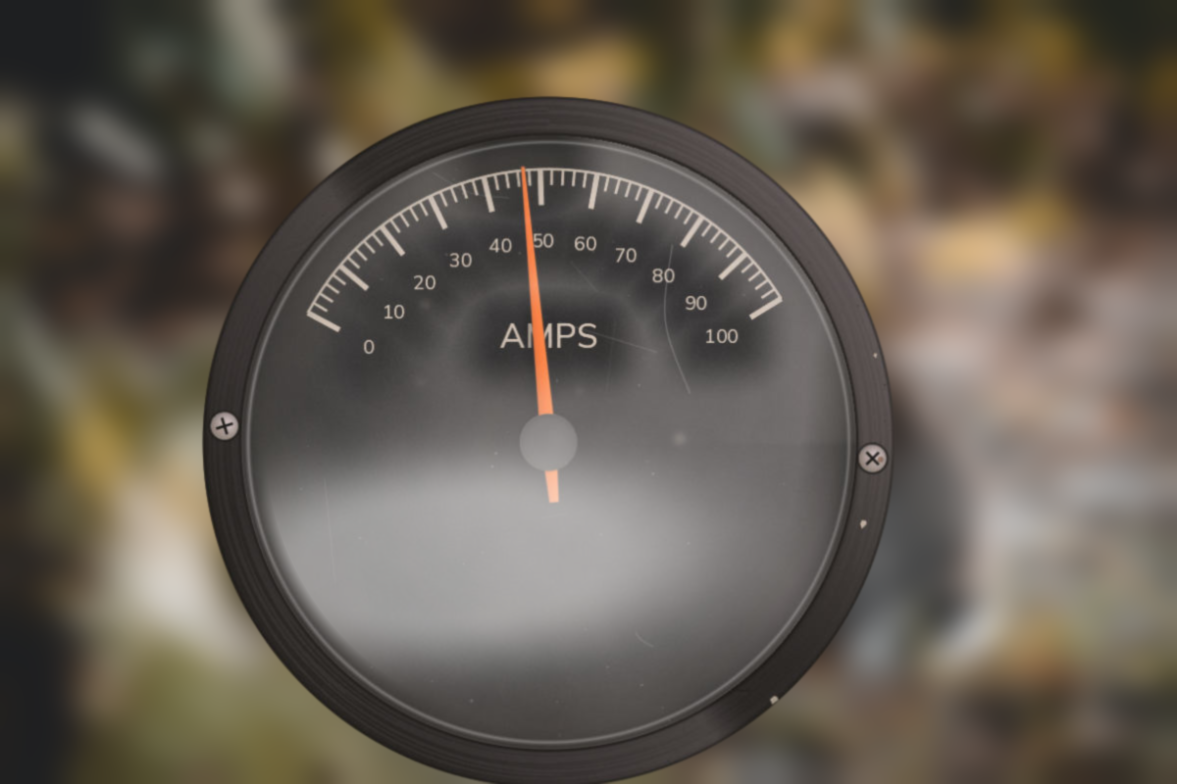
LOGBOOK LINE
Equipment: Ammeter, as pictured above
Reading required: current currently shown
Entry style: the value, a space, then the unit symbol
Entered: 47 A
